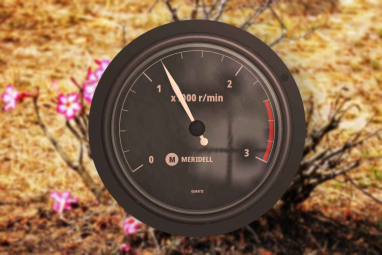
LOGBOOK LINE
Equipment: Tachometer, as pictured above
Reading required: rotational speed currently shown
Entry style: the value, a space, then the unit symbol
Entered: 1200 rpm
